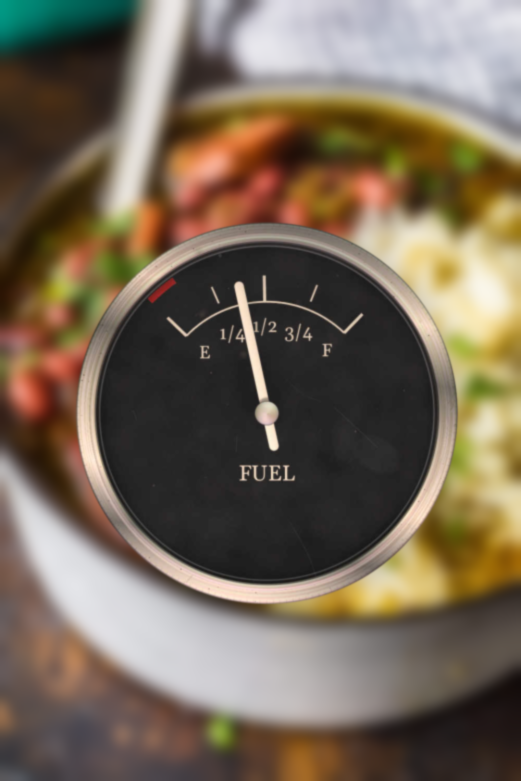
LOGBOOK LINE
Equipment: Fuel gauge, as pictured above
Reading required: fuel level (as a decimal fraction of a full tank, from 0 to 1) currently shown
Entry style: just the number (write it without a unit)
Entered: 0.375
